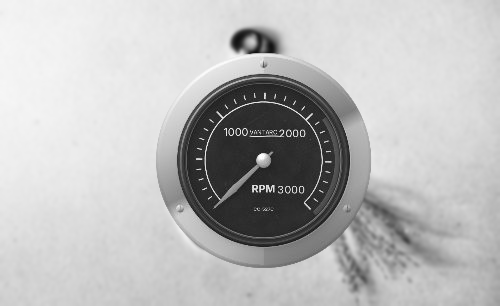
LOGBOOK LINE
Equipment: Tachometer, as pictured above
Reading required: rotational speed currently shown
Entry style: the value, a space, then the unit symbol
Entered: 0 rpm
